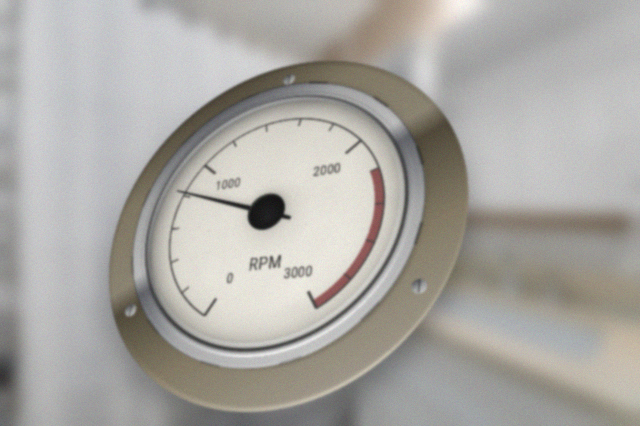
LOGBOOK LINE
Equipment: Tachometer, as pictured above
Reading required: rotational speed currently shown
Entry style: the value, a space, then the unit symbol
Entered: 800 rpm
